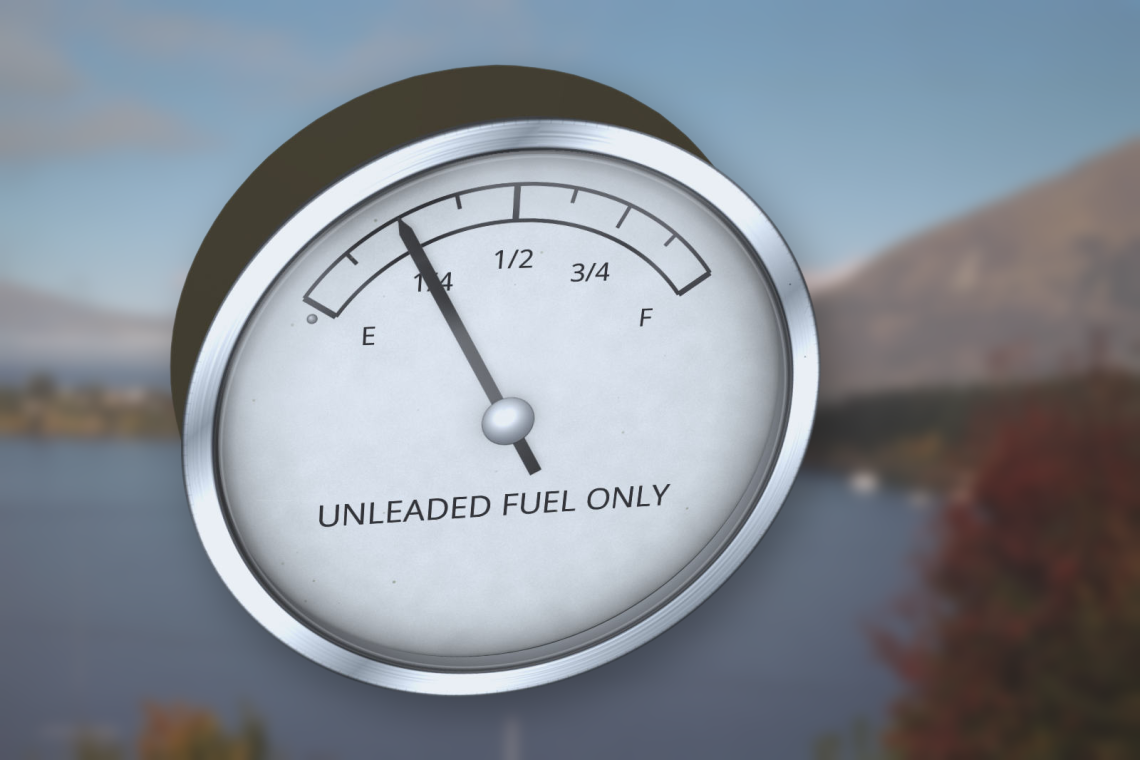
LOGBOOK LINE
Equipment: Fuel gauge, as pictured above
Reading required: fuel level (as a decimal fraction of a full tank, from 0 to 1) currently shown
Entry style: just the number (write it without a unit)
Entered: 0.25
